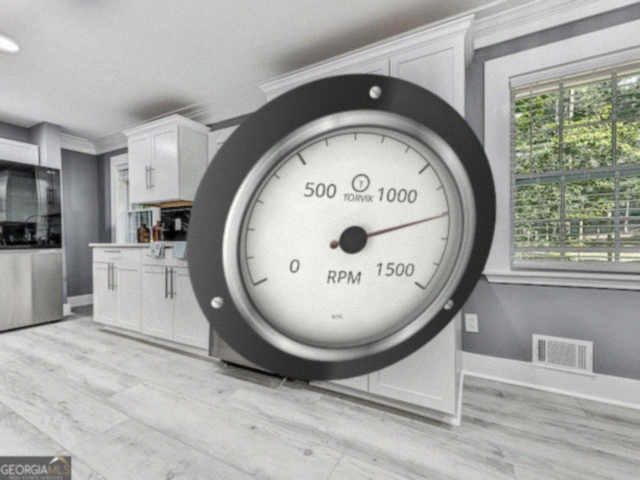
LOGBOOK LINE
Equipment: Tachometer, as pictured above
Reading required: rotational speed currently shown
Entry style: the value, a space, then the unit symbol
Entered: 1200 rpm
